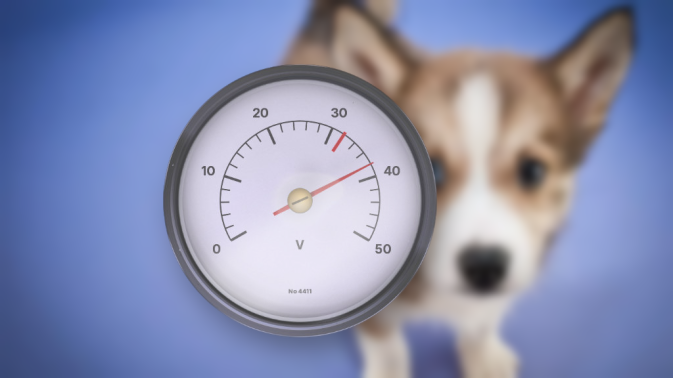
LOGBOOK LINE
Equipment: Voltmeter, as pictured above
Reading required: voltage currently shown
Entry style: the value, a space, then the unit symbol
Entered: 38 V
